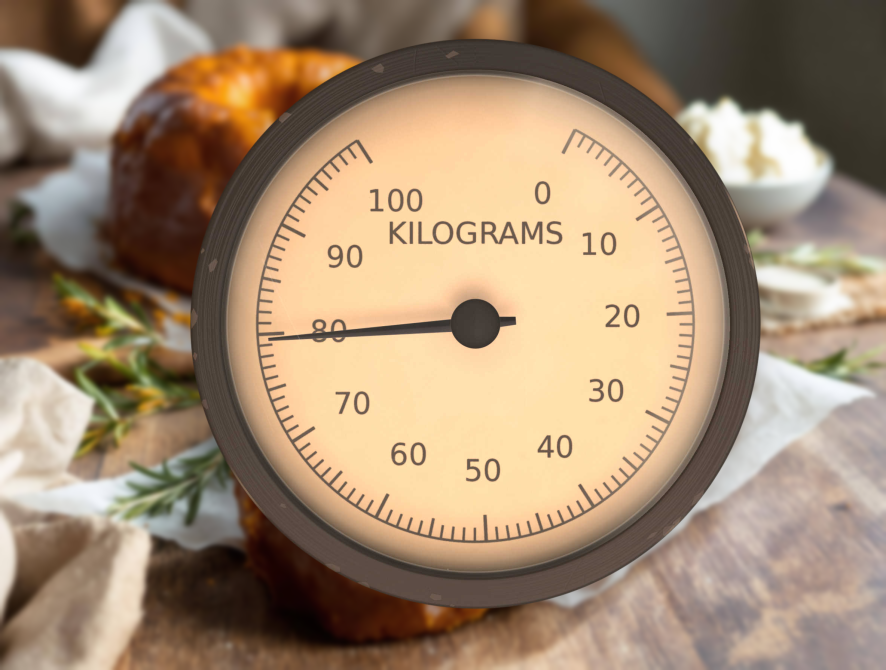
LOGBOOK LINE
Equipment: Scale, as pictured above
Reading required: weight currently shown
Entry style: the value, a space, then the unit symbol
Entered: 79.5 kg
